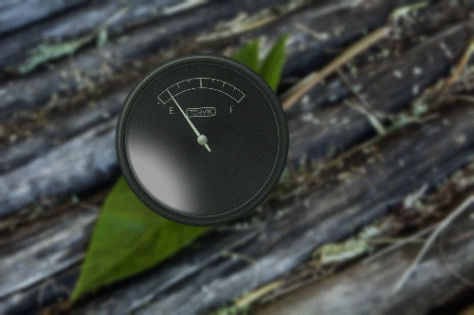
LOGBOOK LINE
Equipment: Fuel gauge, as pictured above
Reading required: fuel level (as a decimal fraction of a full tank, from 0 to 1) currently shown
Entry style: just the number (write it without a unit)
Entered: 0.125
